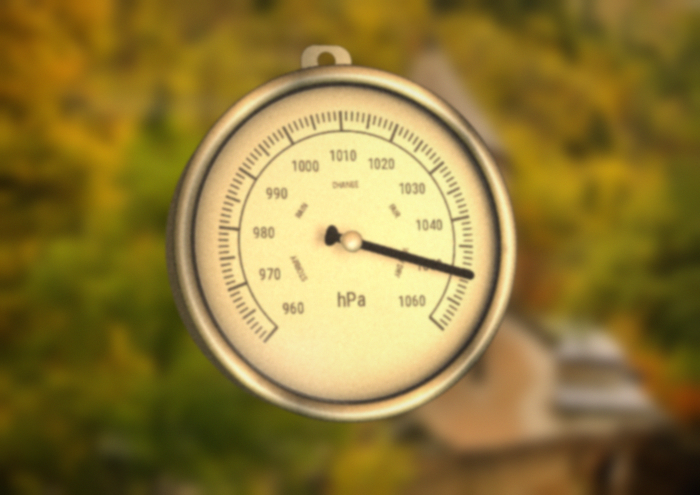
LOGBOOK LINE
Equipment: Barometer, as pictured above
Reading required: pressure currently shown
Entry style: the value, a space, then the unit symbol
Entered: 1050 hPa
